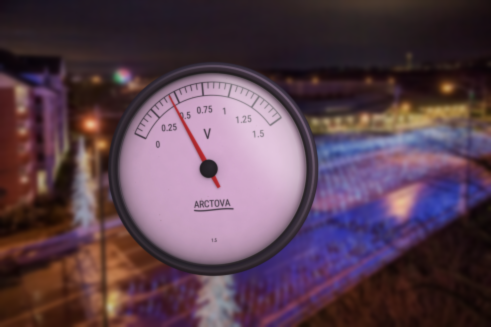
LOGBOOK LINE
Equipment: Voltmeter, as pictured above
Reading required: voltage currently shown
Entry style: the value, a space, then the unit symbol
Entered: 0.45 V
